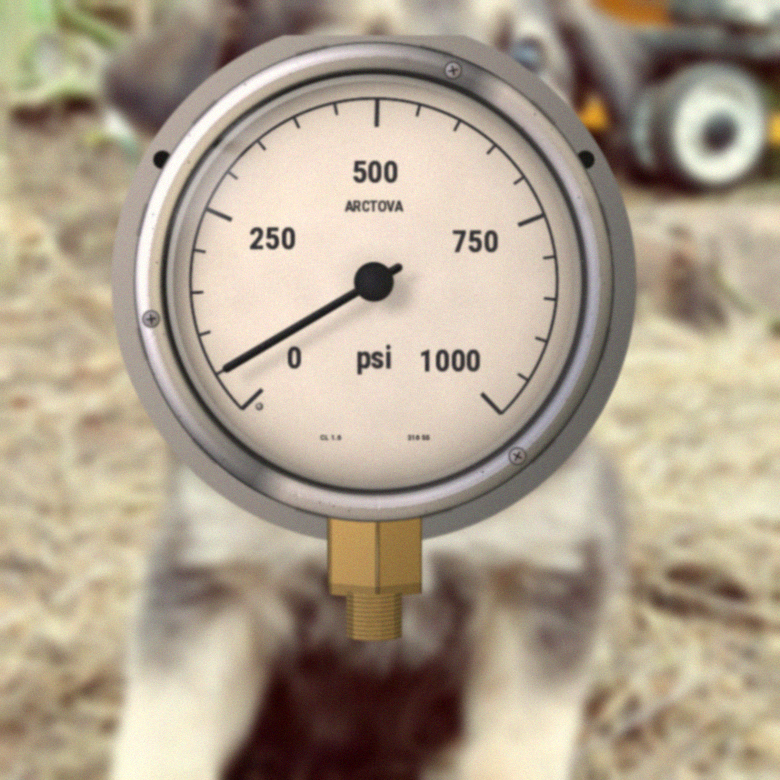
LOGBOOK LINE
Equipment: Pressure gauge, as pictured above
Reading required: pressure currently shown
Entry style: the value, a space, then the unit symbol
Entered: 50 psi
